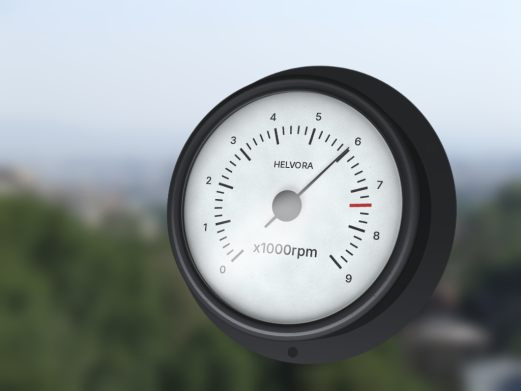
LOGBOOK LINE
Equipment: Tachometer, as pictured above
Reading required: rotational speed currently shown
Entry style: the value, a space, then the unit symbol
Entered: 6000 rpm
